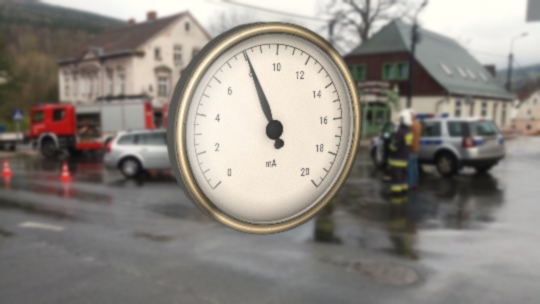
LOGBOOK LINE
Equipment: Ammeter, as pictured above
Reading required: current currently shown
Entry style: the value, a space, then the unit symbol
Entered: 8 mA
